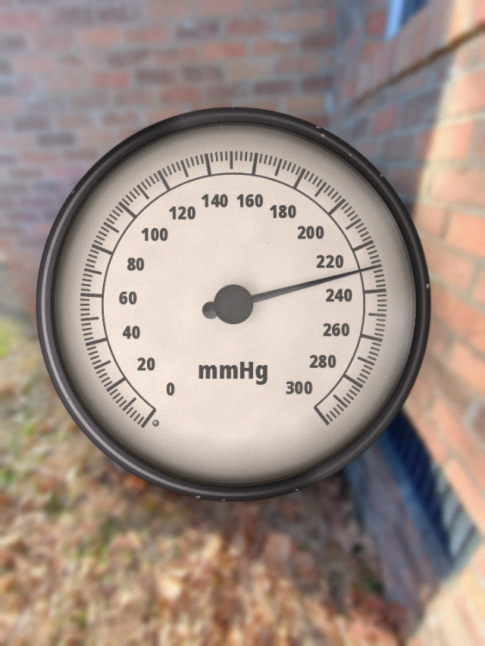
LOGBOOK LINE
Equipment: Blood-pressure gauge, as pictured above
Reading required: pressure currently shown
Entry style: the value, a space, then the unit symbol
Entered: 230 mmHg
